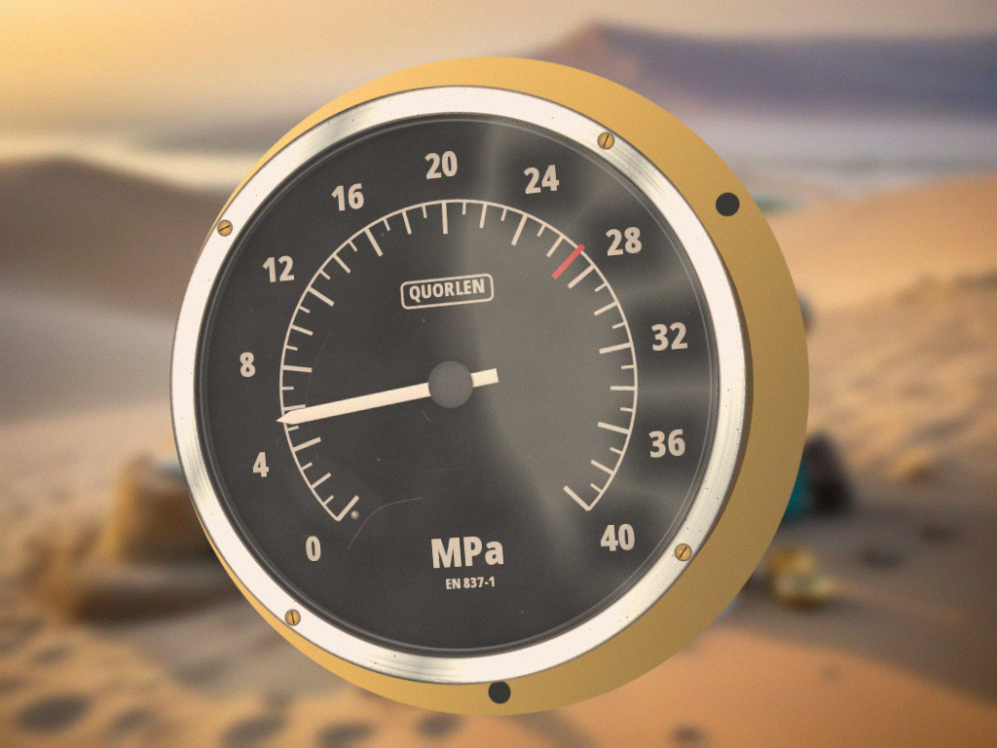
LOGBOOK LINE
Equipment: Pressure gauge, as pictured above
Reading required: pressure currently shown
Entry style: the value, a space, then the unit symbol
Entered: 5.5 MPa
